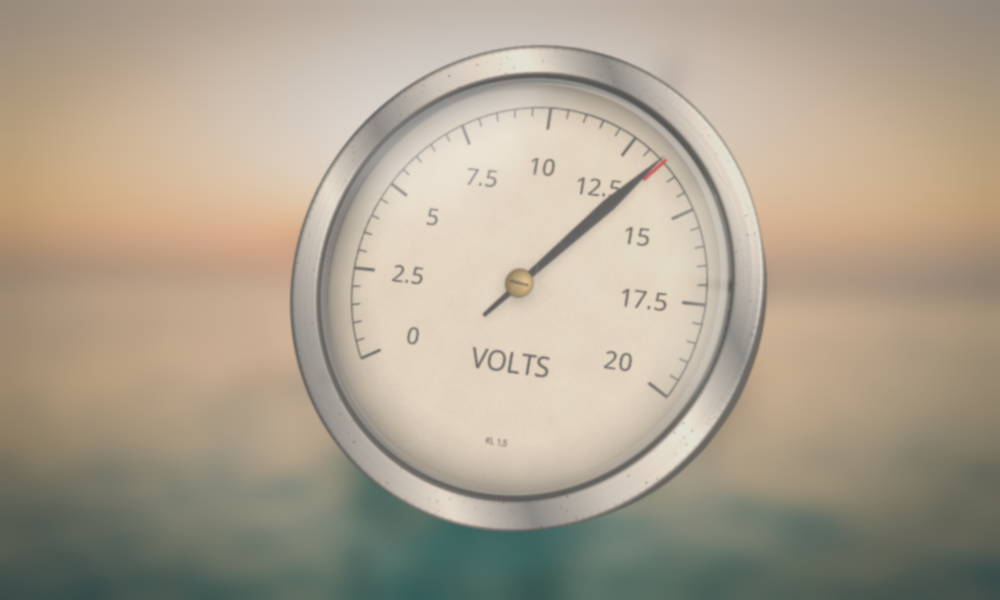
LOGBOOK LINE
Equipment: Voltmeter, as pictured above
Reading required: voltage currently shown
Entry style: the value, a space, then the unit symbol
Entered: 13.5 V
